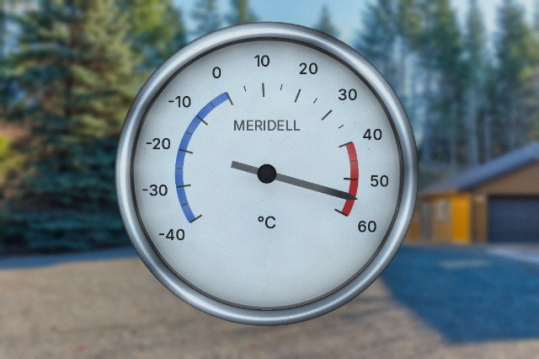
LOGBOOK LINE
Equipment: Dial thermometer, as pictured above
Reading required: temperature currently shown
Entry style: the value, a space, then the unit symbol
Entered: 55 °C
